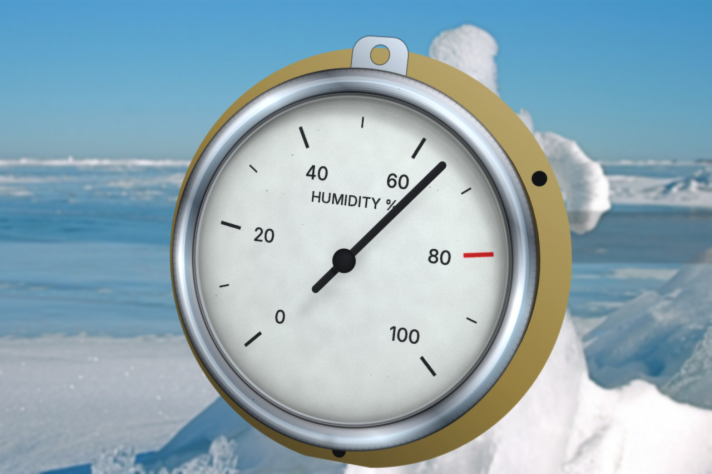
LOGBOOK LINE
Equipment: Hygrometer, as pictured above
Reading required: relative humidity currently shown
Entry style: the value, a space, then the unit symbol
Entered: 65 %
